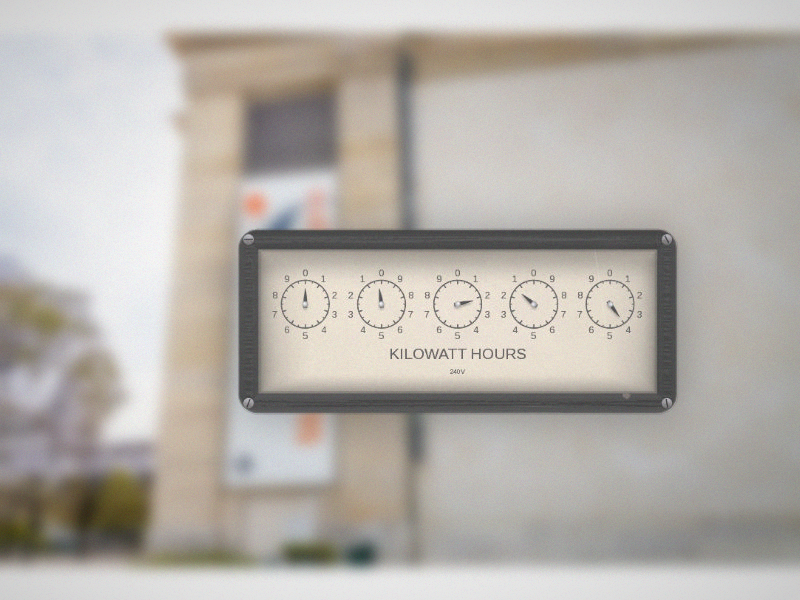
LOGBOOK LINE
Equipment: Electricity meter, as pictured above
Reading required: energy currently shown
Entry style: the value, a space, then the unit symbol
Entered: 214 kWh
